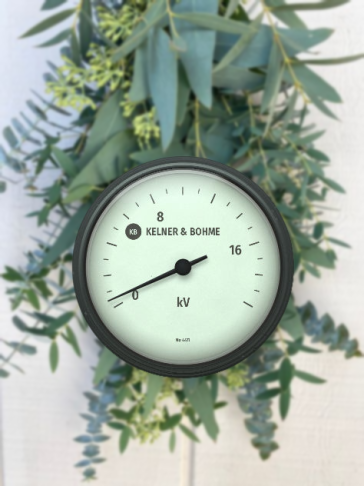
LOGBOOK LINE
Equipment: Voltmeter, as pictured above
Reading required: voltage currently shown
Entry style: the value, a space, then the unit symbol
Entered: 0.5 kV
